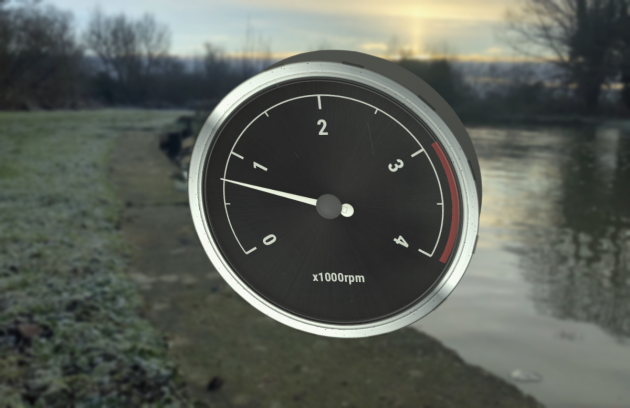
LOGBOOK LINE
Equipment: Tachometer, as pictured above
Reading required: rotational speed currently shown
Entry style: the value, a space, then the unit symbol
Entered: 750 rpm
